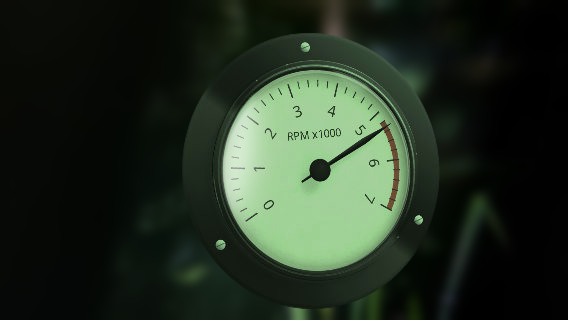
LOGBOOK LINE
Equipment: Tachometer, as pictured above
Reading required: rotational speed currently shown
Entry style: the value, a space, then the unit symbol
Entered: 5300 rpm
